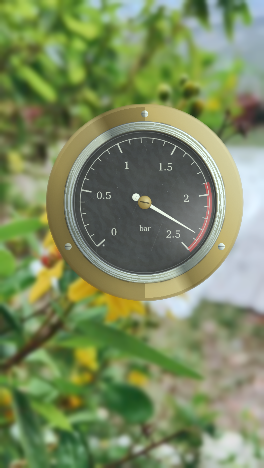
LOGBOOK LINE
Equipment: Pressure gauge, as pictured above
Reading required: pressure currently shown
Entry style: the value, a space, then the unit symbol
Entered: 2.35 bar
